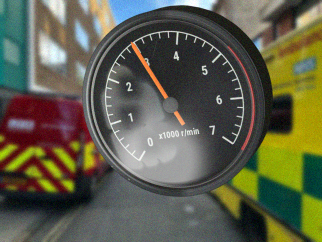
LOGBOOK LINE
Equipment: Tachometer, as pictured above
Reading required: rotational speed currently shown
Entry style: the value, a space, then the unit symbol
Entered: 3000 rpm
